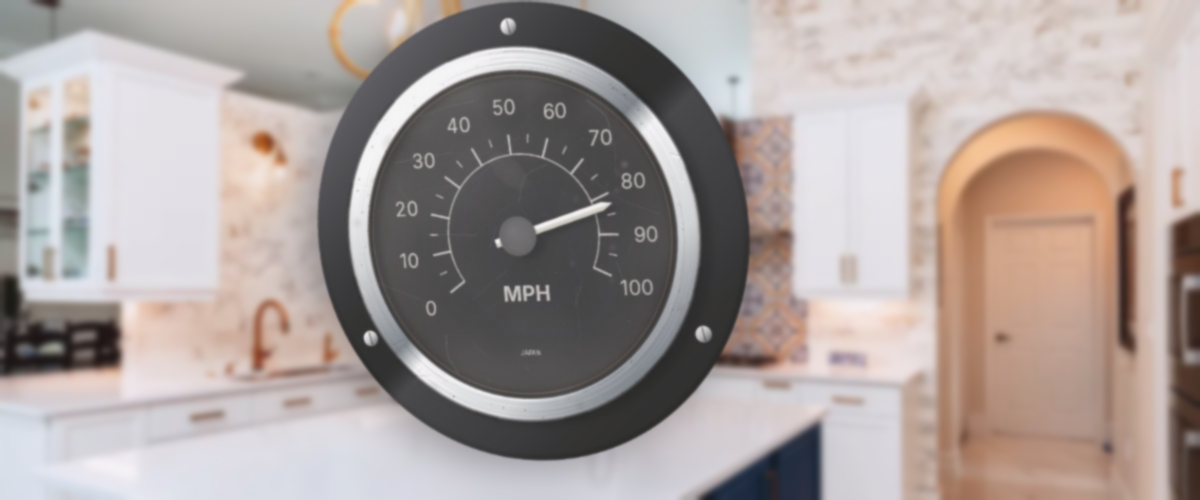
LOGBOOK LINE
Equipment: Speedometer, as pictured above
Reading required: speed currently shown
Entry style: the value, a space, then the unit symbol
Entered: 82.5 mph
